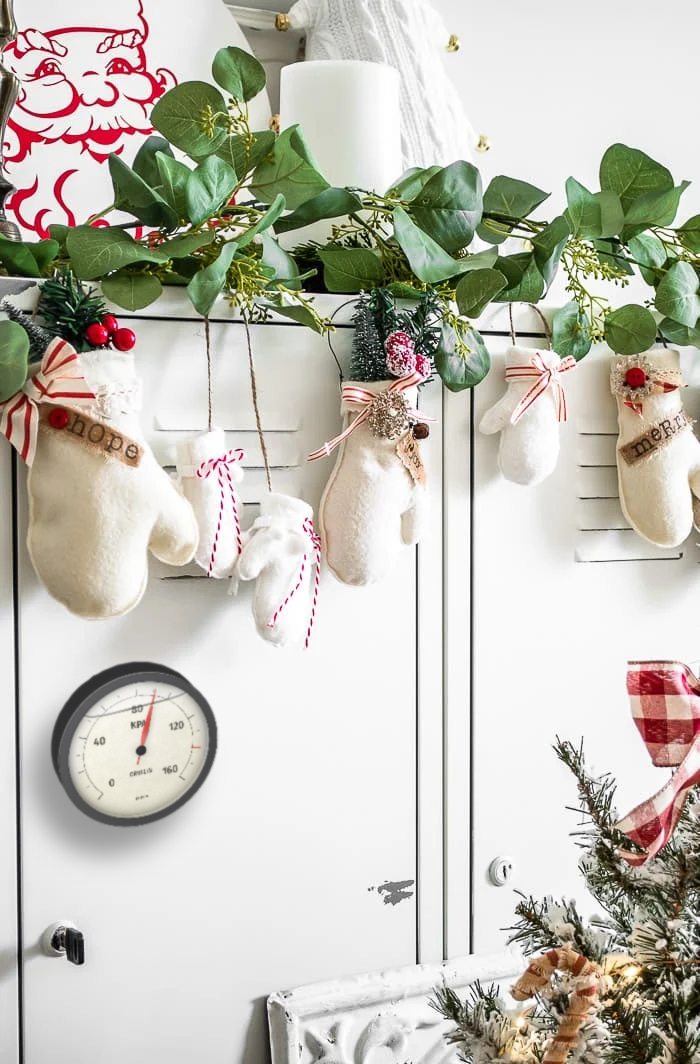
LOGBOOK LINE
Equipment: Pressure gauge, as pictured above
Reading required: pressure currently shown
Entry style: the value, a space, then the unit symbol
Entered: 90 kPa
